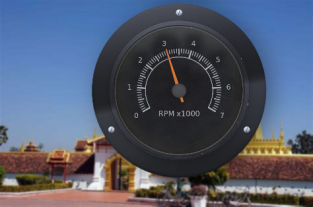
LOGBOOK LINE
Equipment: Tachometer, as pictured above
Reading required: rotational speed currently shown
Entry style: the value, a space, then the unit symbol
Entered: 3000 rpm
